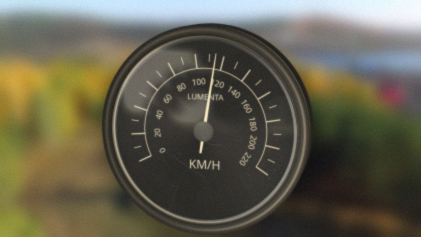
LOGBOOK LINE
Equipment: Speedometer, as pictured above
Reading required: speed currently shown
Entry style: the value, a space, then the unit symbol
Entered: 115 km/h
